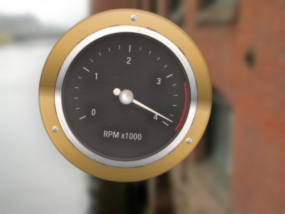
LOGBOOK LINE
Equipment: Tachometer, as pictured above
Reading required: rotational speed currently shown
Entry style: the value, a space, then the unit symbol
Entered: 3900 rpm
